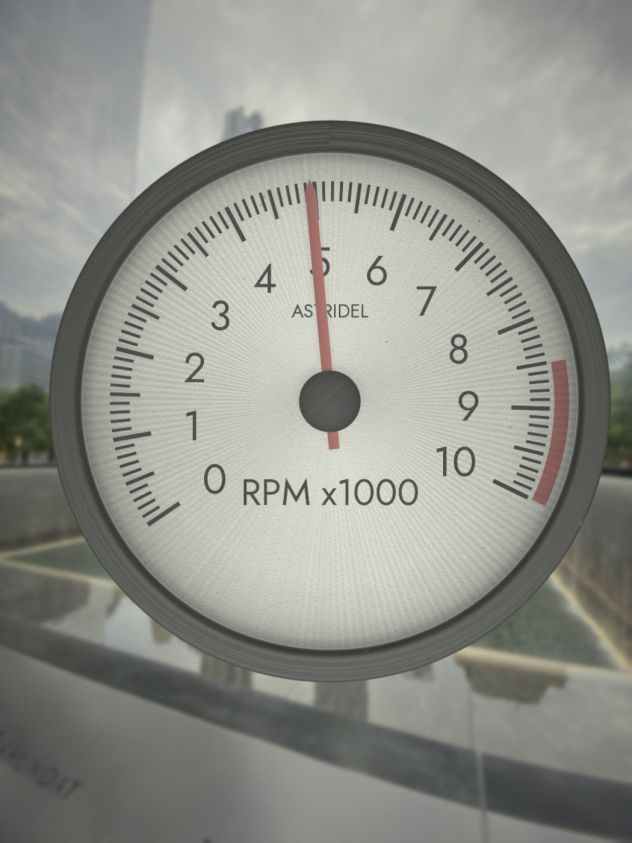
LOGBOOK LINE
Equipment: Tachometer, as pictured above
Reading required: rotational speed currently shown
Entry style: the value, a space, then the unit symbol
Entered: 4950 rpm
